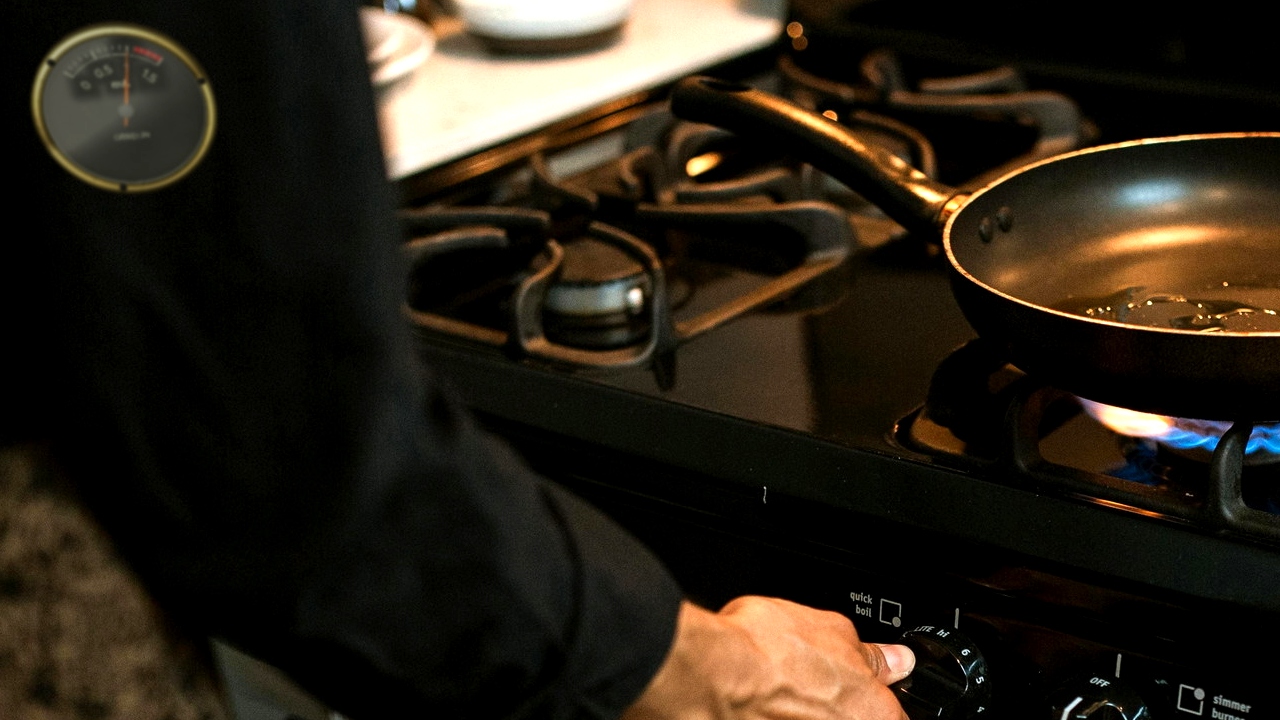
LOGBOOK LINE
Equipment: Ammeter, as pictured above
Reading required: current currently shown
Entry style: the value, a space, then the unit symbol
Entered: 1 mA
